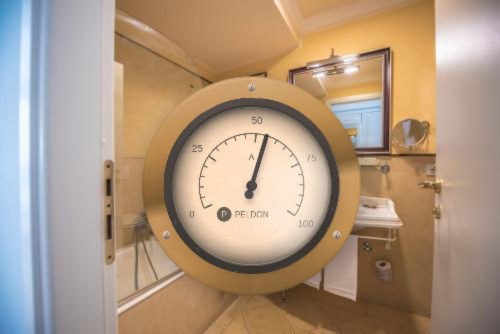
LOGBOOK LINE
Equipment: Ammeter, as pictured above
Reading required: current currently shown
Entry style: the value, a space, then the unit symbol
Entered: 55 A
